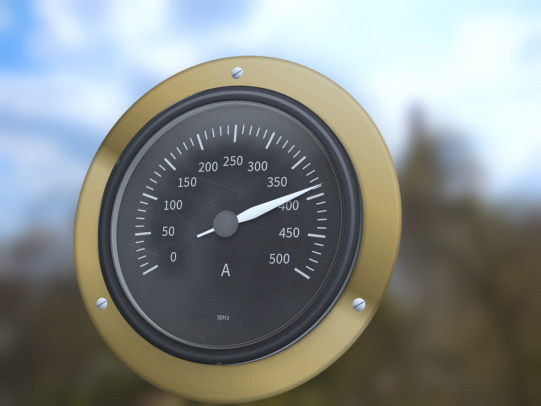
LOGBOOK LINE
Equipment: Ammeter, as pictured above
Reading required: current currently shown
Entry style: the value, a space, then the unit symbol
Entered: 390 A
